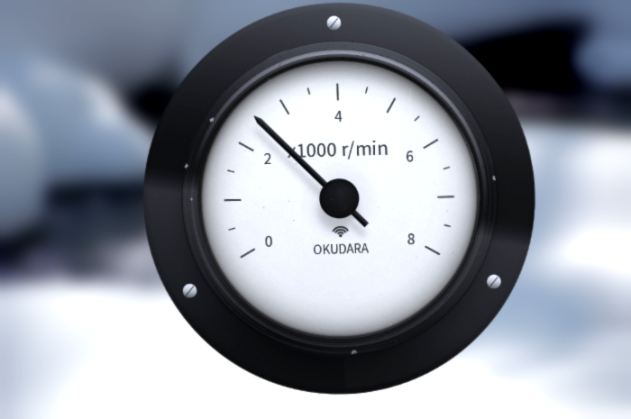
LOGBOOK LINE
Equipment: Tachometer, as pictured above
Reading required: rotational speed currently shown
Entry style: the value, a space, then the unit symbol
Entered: 2500 rpm
